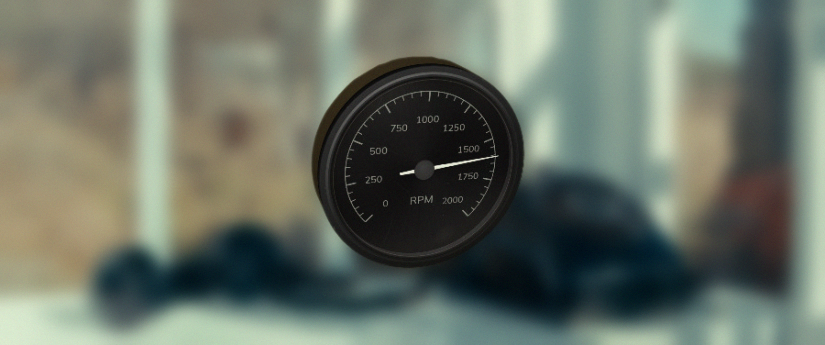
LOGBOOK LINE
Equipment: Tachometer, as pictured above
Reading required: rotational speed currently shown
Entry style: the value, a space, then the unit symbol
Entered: 1600 rpm
